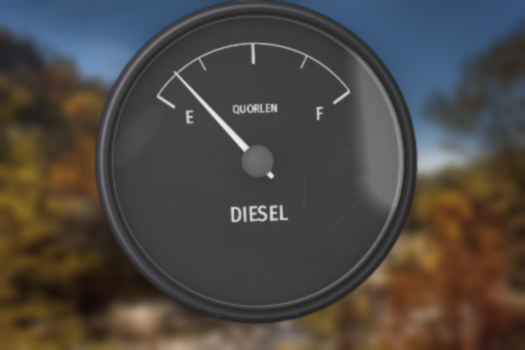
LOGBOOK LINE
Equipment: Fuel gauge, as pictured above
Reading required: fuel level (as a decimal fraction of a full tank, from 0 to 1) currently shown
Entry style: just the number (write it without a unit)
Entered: 0.125
